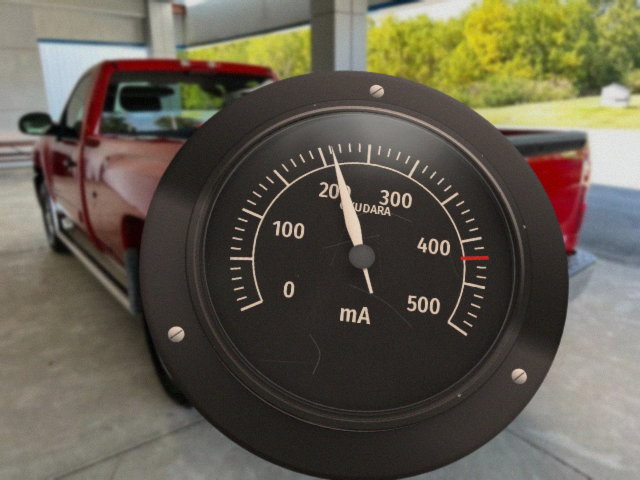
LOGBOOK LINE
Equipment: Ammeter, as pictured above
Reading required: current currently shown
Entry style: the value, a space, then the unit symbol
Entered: 210 mA
